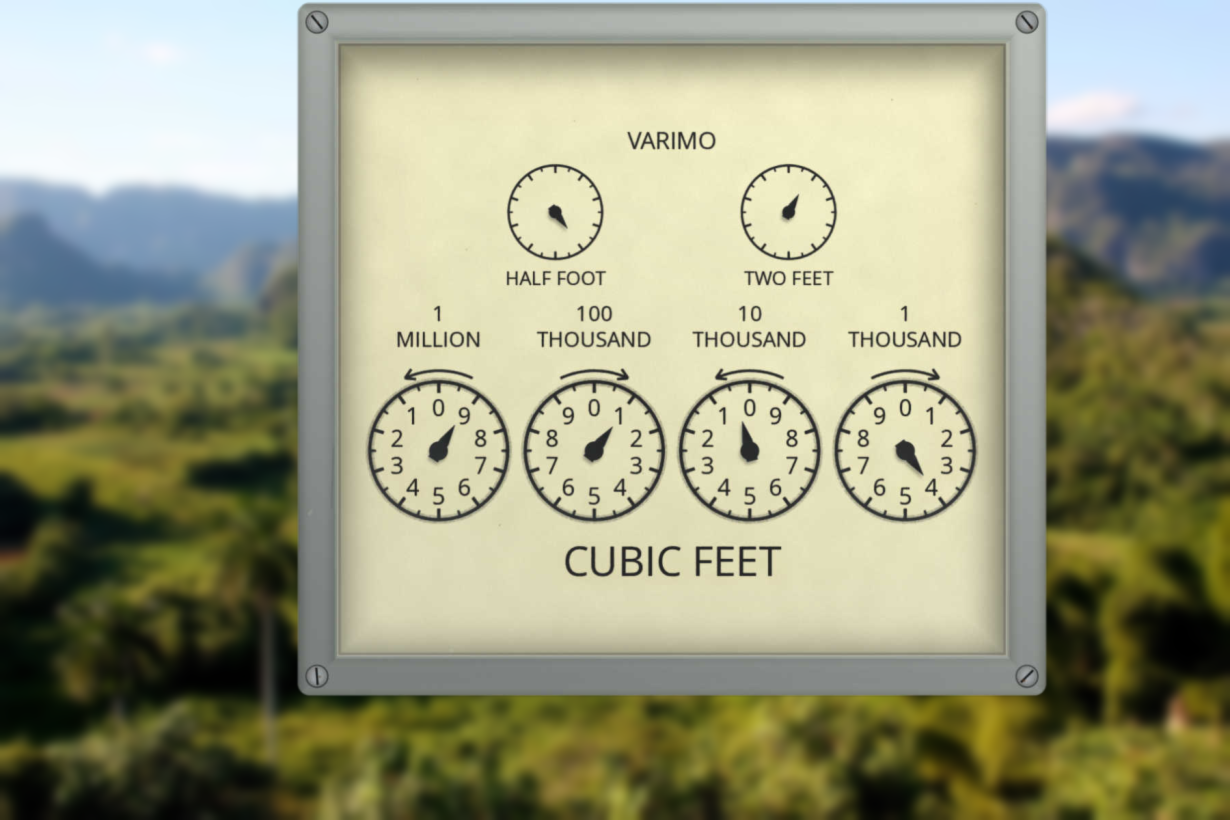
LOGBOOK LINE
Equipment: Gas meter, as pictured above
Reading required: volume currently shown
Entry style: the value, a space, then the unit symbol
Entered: 910400 ft³
